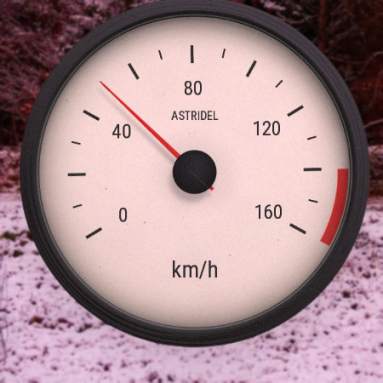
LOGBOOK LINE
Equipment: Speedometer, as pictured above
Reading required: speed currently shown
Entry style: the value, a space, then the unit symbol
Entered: 50 km/h
